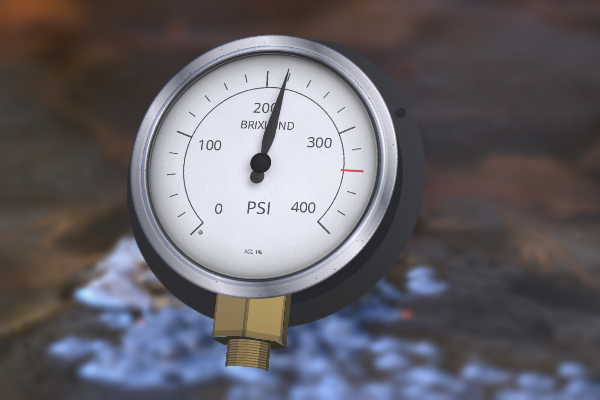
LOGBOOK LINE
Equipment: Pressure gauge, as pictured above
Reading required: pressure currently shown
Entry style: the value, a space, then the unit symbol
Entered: 220 psi
